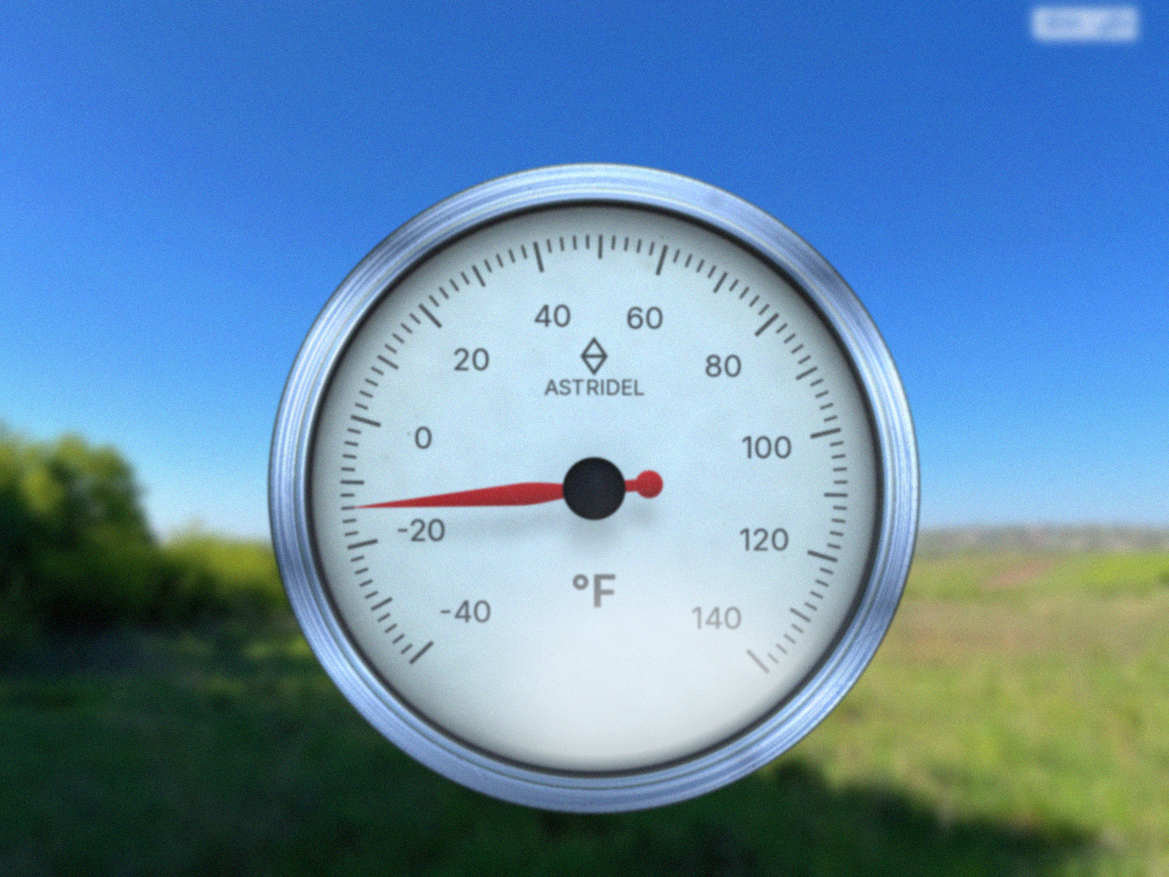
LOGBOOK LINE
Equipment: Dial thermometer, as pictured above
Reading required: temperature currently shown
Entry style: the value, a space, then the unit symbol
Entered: -14 °F
